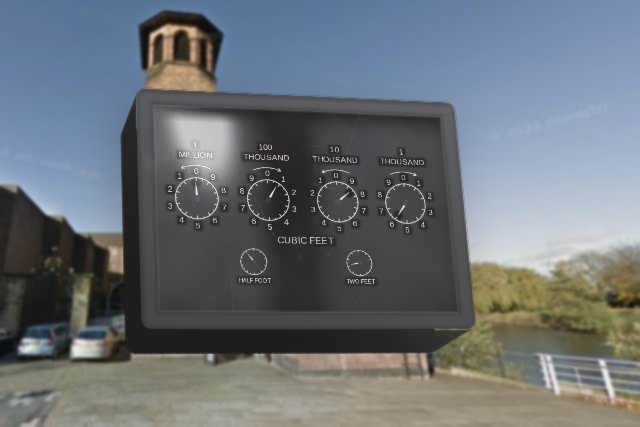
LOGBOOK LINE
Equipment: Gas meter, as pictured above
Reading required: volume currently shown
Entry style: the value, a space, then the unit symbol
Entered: 8600 ft³
